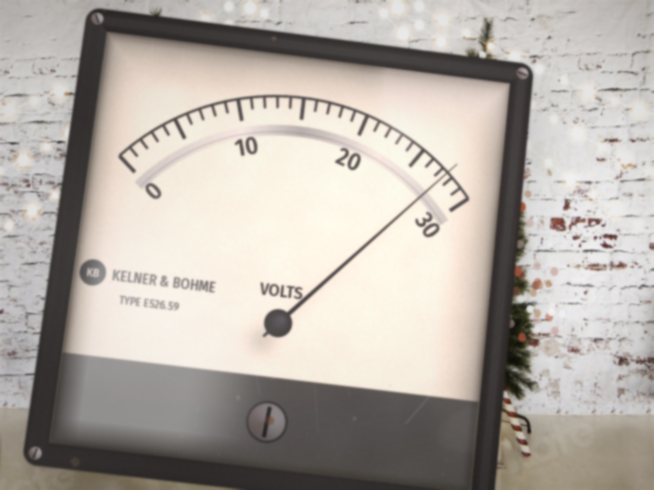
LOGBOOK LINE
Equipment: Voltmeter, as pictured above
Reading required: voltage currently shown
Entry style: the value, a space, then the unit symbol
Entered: 27.5 V
